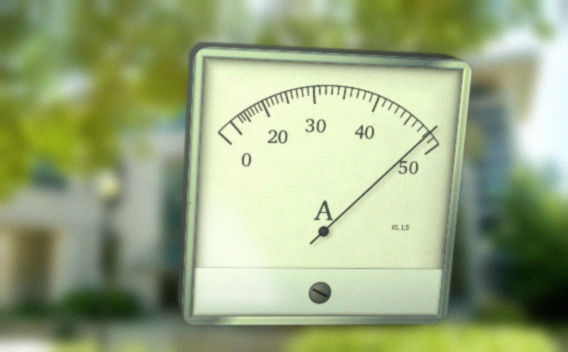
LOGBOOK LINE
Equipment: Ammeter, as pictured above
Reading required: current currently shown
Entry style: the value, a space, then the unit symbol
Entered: 48 A
